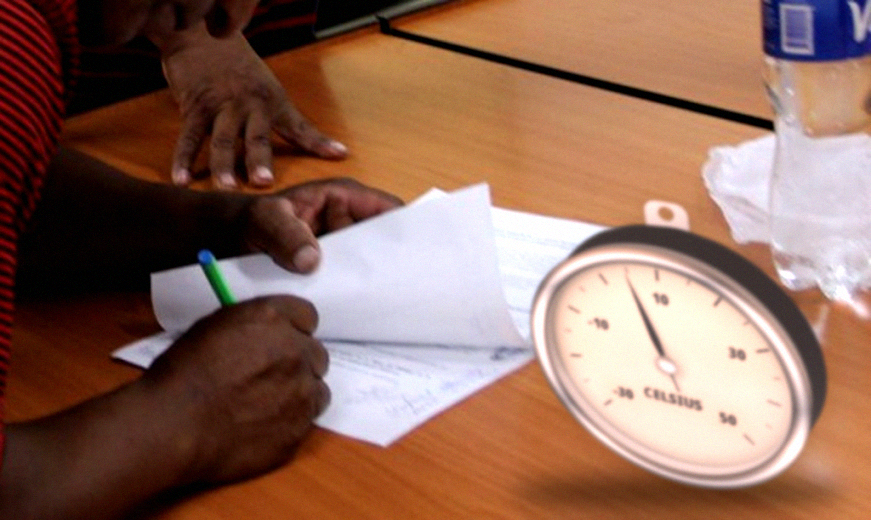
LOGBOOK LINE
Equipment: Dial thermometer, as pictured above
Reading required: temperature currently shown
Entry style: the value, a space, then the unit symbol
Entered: 5 °C
